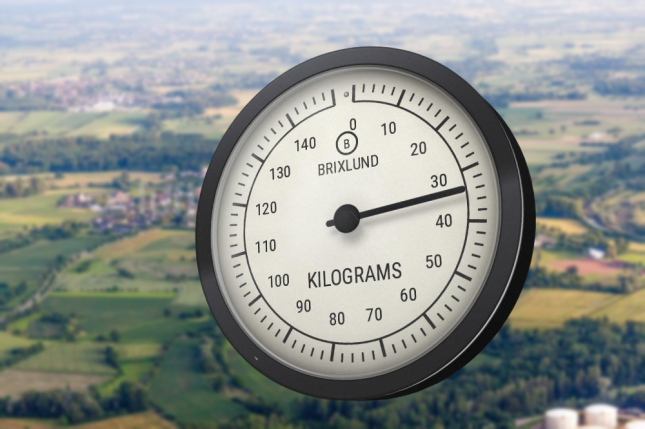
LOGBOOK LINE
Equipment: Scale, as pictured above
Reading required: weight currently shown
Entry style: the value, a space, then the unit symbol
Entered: 34 kg
